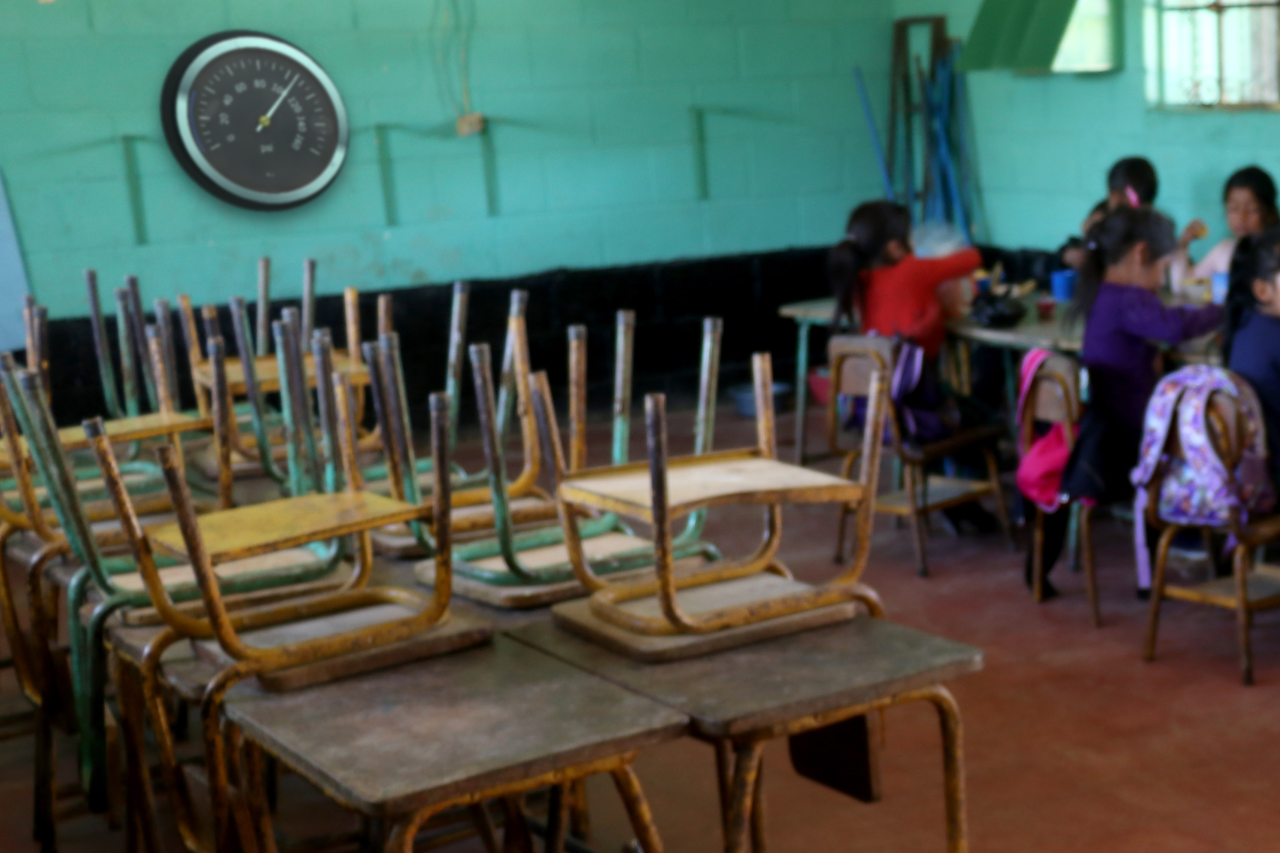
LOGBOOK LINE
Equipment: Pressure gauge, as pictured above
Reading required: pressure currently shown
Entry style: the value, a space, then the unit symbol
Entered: 105 psi
